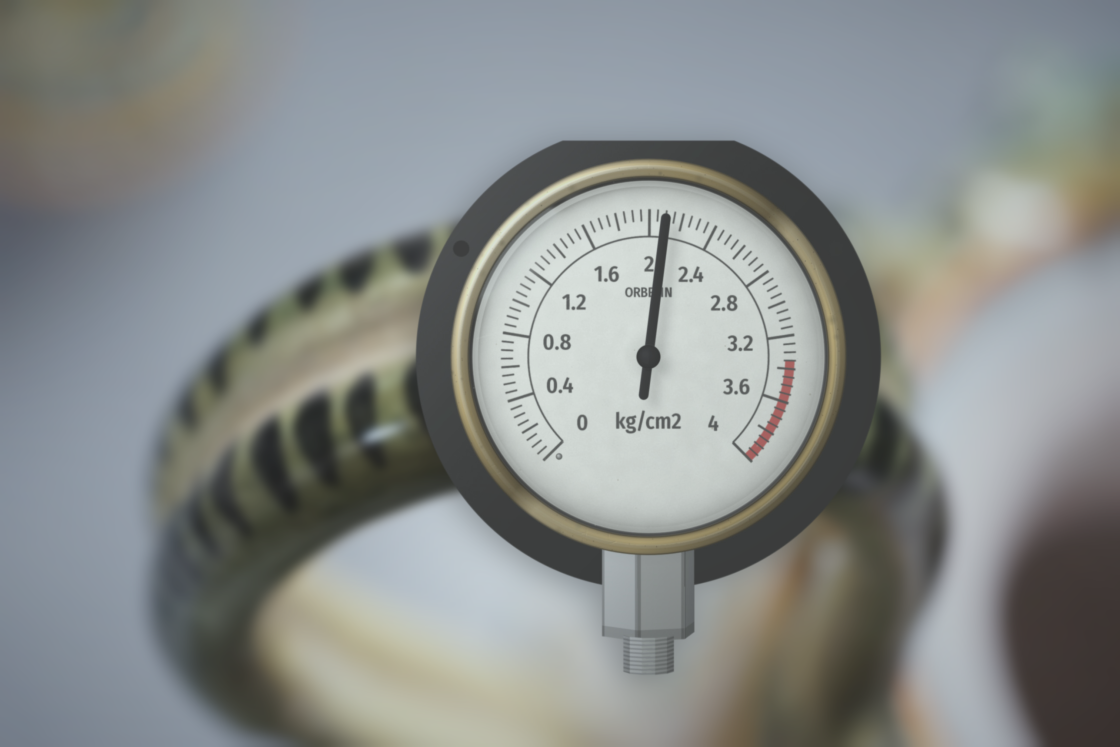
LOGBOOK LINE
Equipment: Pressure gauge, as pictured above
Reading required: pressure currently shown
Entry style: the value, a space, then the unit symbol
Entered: 2.1 kg/cm²
